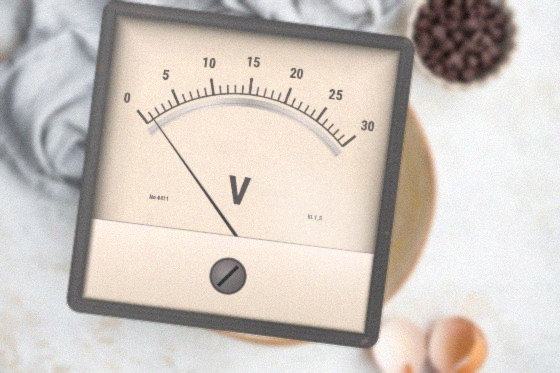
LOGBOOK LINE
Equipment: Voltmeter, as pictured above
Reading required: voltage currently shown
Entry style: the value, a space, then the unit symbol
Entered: 1 V
